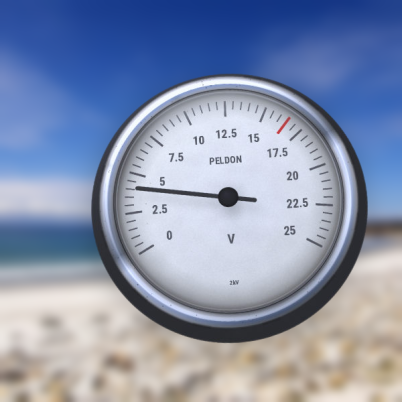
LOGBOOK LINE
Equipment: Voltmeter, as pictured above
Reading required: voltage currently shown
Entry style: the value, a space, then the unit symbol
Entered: 4 V
